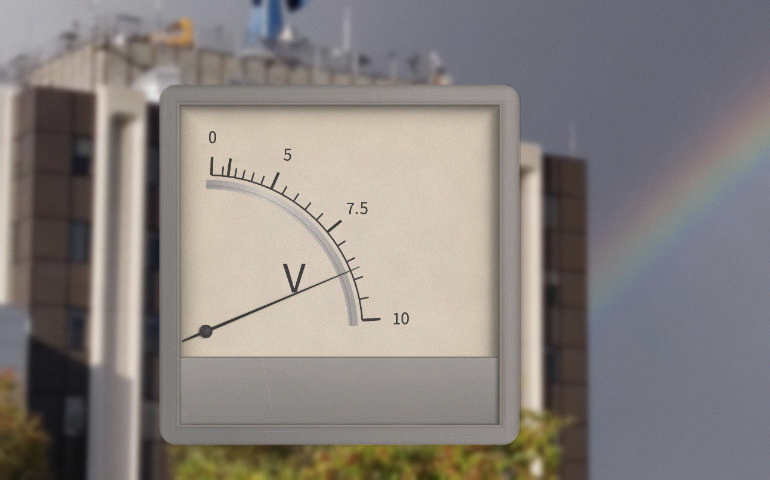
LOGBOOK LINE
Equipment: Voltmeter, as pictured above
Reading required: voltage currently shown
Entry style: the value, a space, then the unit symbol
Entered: 8.75 V
